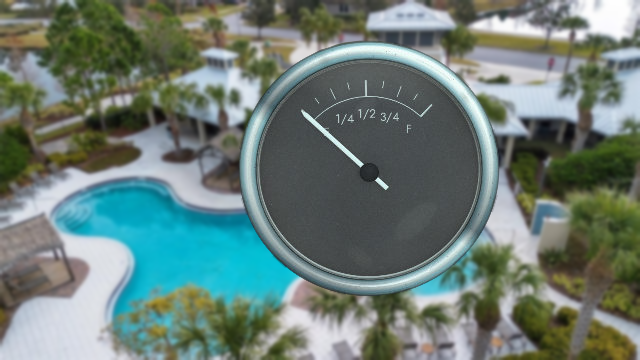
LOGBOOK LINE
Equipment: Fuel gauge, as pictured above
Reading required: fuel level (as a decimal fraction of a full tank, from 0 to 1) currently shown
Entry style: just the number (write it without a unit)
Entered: 0
